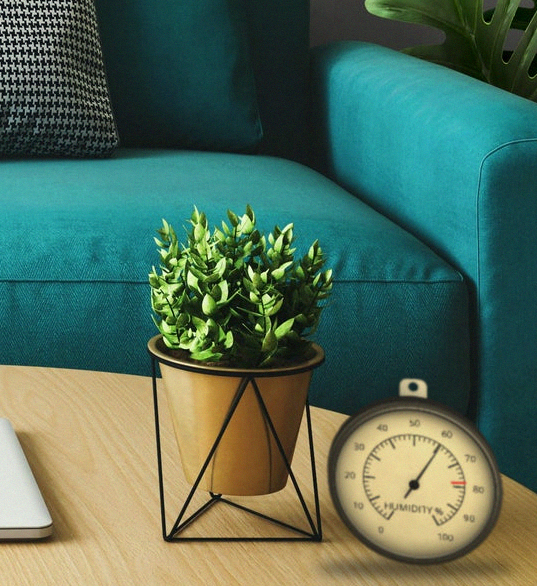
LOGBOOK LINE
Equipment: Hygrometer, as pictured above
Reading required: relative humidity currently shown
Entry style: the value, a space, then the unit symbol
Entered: 60 %
